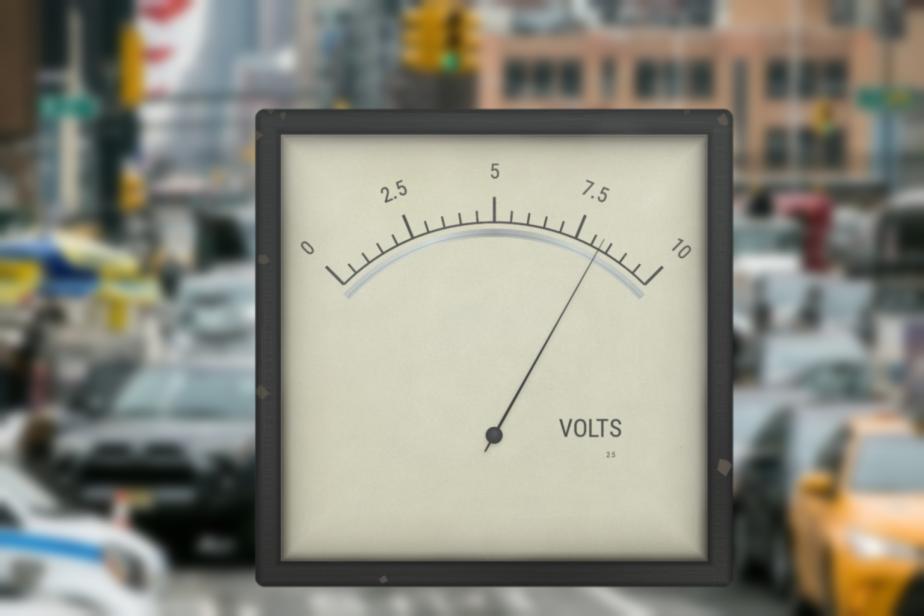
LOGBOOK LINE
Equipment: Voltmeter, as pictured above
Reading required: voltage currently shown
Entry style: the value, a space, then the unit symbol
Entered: 8.25 V
